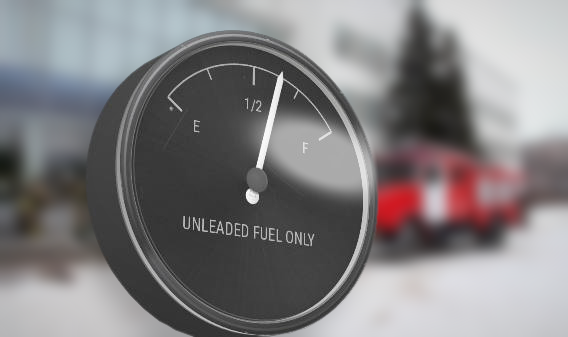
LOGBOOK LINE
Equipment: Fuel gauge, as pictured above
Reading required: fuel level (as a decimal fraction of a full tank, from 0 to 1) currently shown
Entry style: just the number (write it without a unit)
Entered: 0.625
